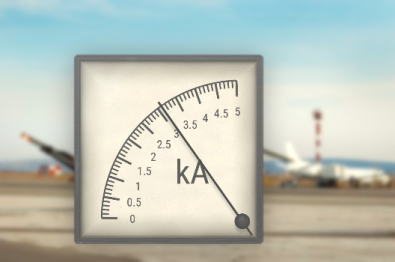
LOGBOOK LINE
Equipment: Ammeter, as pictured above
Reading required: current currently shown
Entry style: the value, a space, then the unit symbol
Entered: 3.1 kA
